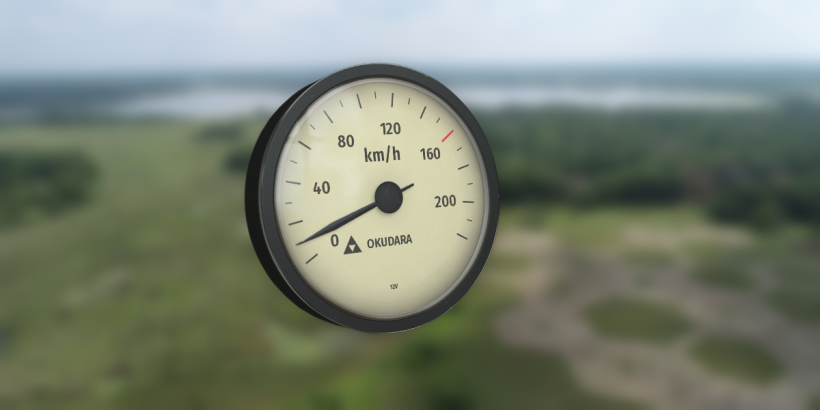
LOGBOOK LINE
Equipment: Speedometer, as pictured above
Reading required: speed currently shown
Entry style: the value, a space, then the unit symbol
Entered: 10 km/h
